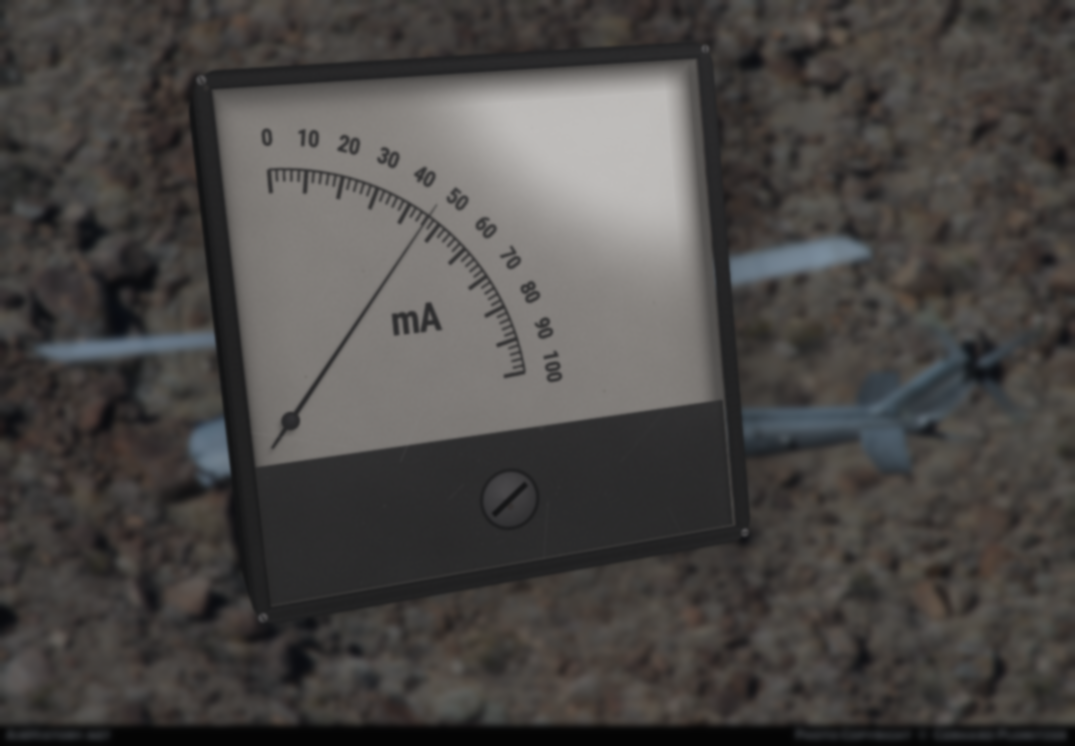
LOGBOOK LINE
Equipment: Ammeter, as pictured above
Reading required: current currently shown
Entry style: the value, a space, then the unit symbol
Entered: 46 mA
